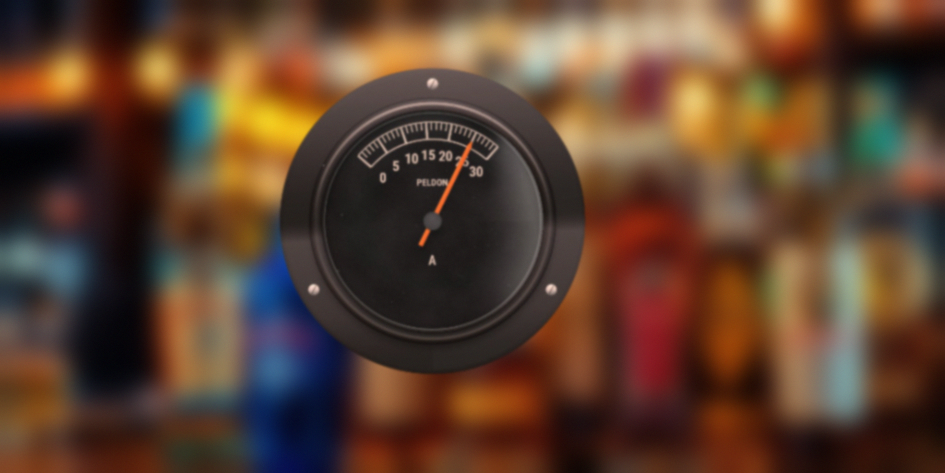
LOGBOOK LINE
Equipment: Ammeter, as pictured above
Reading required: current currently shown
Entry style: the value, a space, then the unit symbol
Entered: 25 A
